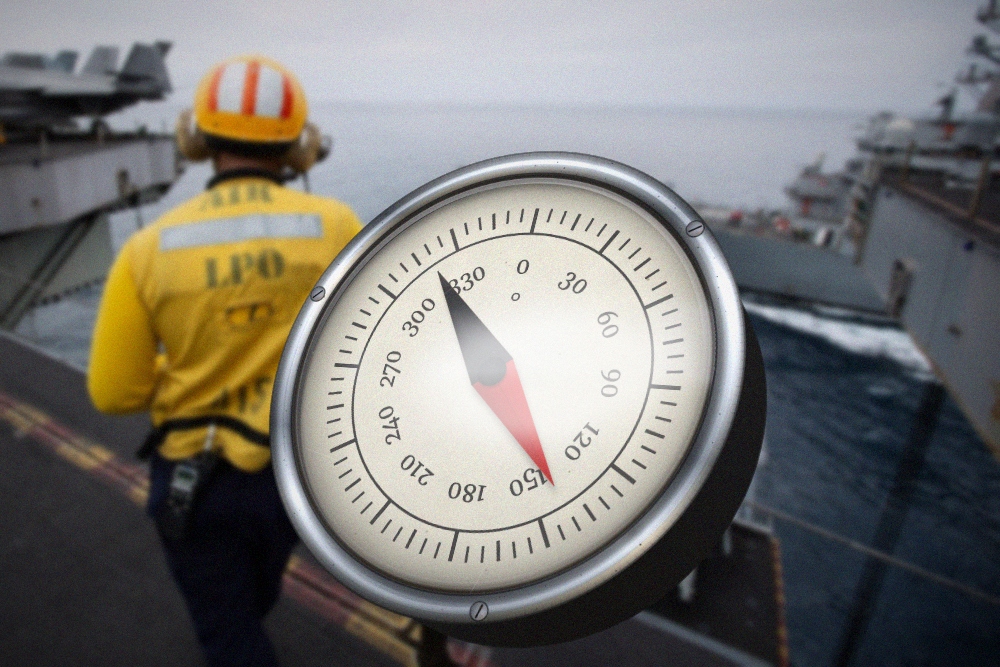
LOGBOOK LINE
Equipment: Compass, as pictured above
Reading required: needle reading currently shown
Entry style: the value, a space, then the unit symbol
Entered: 140 °
